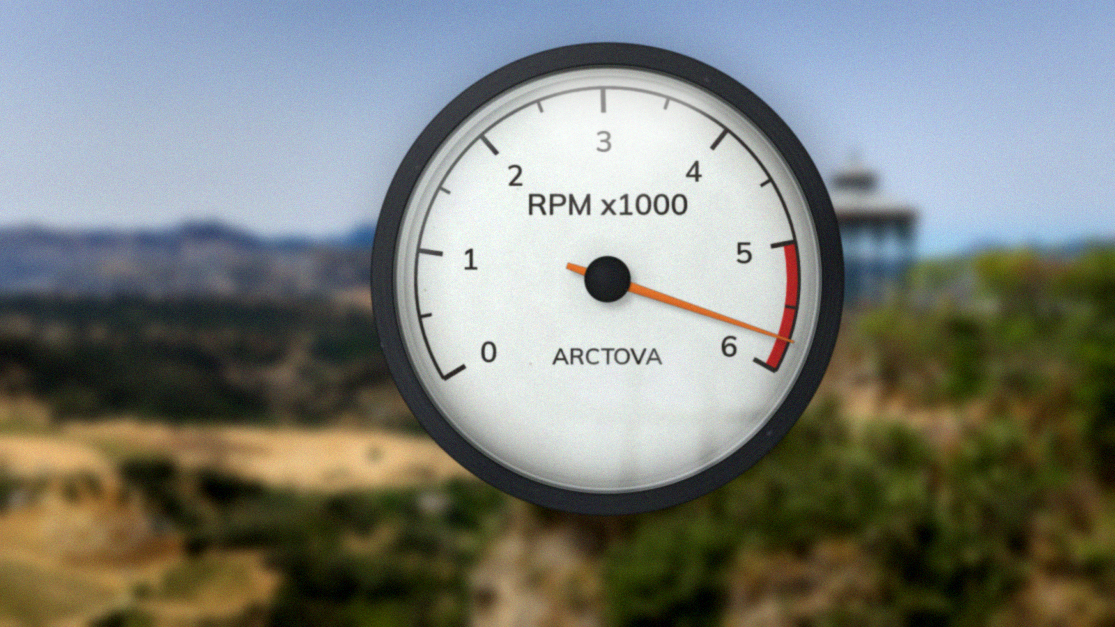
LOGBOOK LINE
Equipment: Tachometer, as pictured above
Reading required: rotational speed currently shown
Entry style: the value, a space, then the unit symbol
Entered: 5750 rpm
